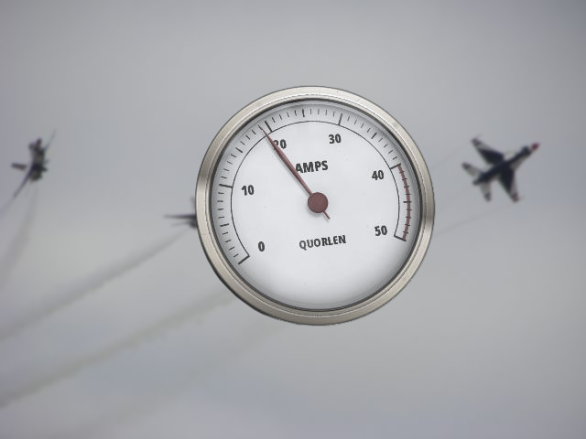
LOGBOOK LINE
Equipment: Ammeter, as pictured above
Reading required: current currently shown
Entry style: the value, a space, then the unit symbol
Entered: 19 A
